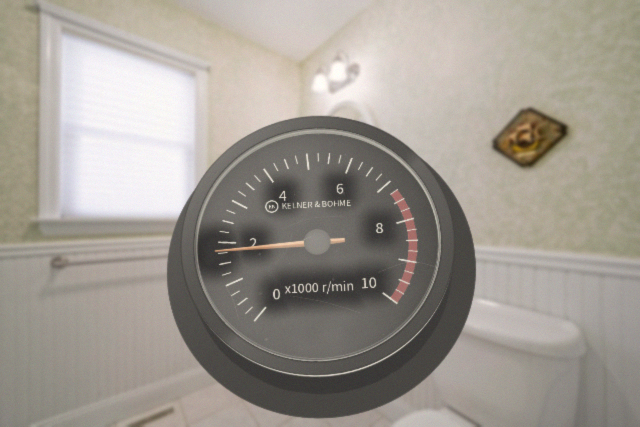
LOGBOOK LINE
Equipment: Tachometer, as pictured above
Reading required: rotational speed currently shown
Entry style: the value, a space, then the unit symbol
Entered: 1750 rpm
